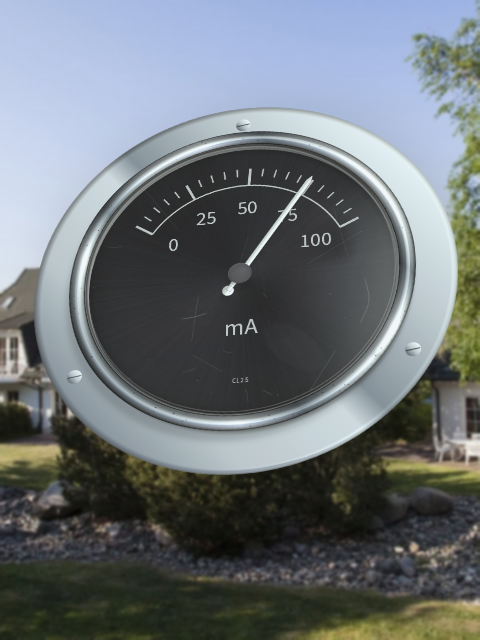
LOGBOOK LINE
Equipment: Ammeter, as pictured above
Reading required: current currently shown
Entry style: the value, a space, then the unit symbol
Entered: 75 mA
